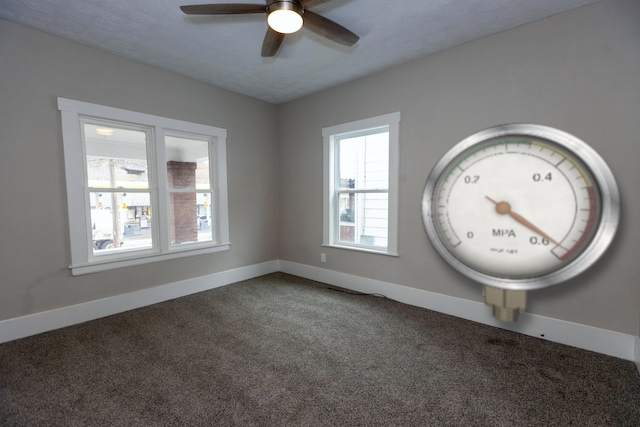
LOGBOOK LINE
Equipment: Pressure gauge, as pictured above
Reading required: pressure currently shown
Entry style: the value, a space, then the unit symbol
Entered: 0.58 MPa
